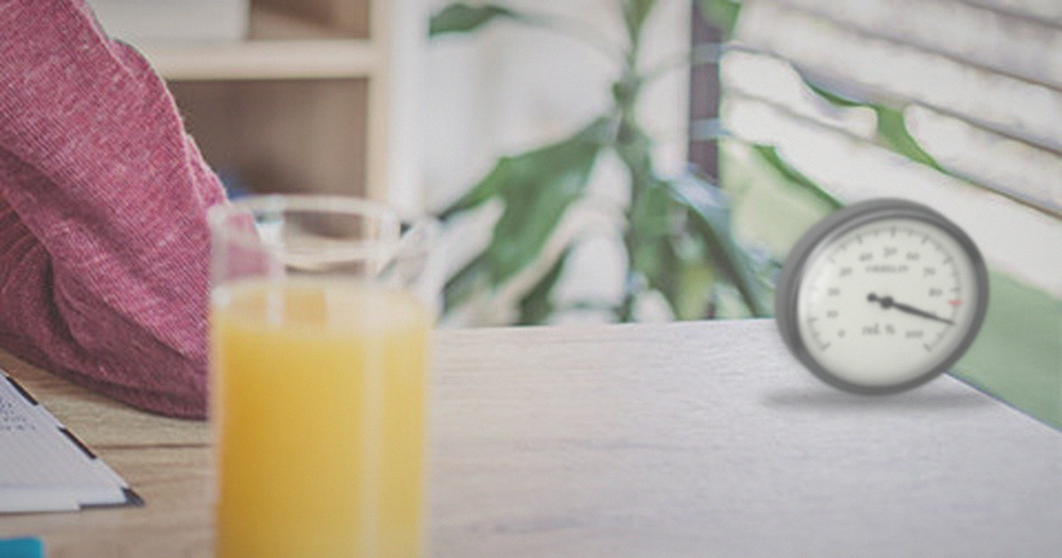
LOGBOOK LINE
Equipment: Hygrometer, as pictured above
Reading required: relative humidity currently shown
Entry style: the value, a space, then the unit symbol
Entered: 90 %
